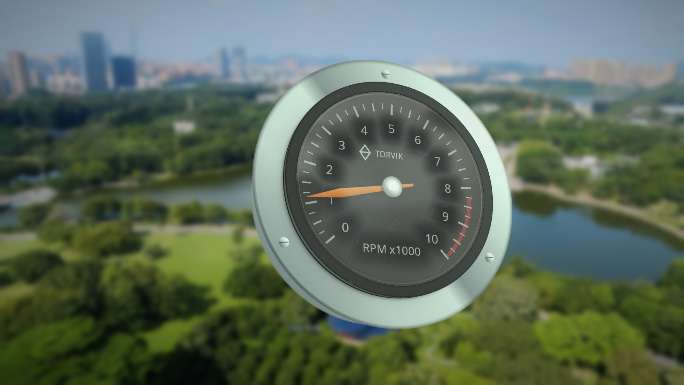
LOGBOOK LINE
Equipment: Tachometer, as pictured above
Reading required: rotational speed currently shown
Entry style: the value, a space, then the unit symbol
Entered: 1125 rpm
